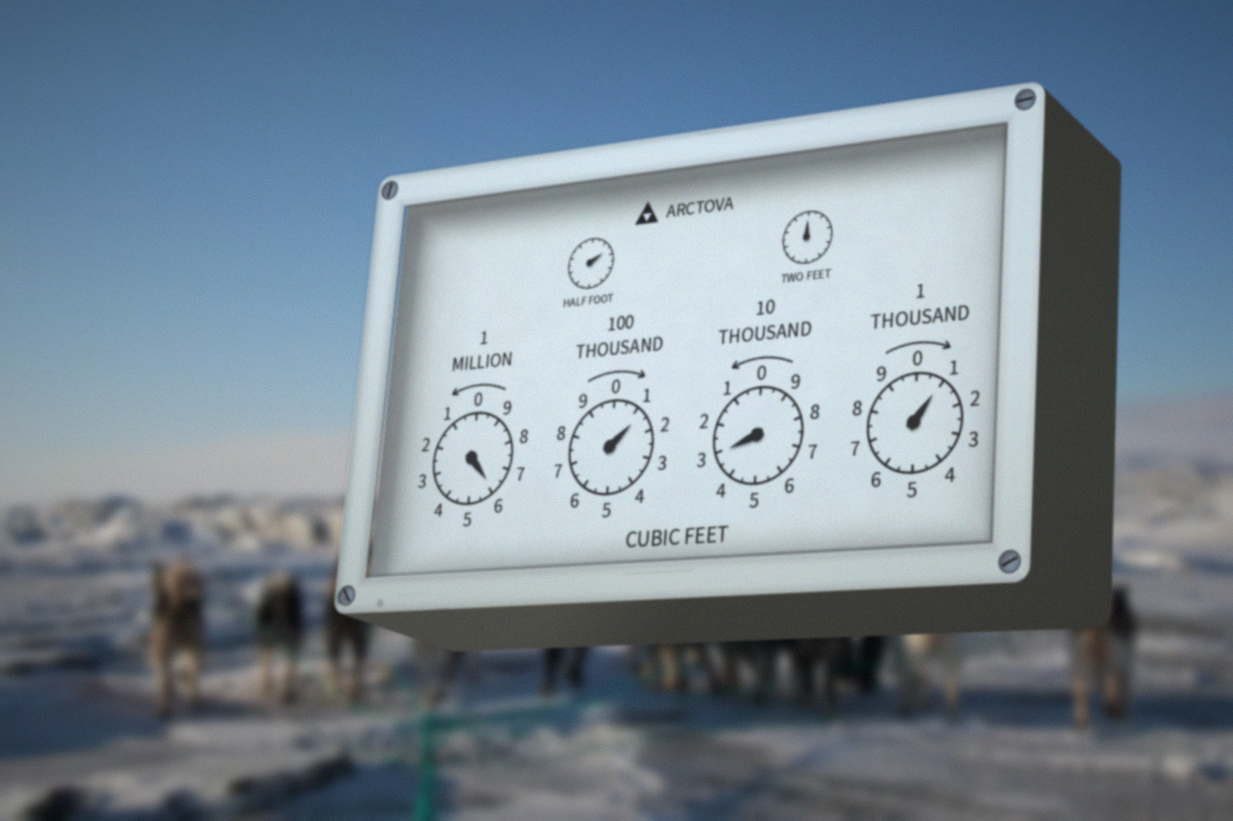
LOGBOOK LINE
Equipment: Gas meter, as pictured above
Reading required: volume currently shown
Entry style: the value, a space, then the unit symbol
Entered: 613100 ft³
